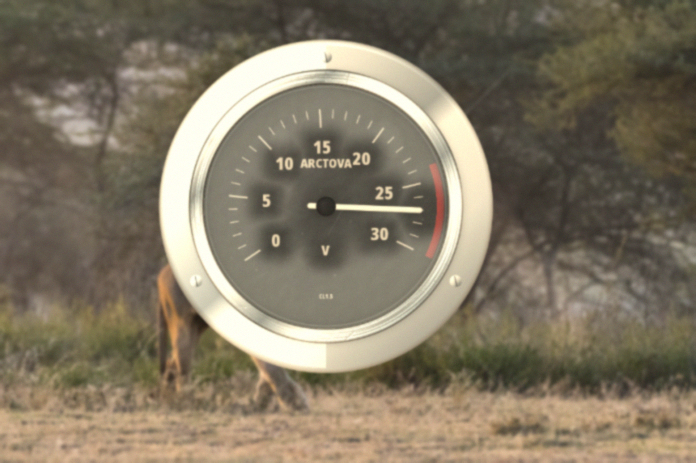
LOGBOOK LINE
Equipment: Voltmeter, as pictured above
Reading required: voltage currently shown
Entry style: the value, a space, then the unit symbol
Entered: 27 V
